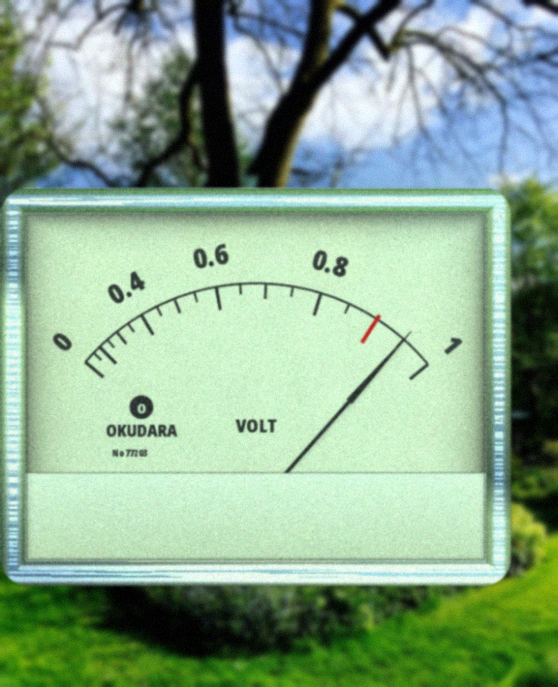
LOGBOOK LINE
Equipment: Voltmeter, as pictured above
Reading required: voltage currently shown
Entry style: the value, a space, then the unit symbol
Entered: 0.95 V
